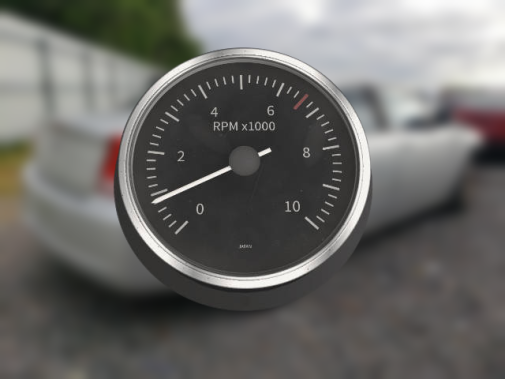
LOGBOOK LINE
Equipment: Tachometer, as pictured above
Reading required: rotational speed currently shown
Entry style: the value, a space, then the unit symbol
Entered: 800 rpm
